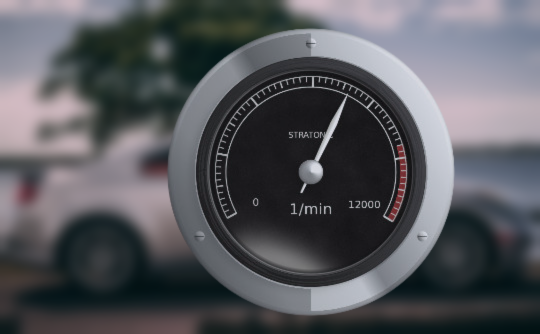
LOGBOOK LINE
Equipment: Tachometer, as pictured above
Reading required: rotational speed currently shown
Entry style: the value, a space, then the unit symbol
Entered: 7200 rpm
